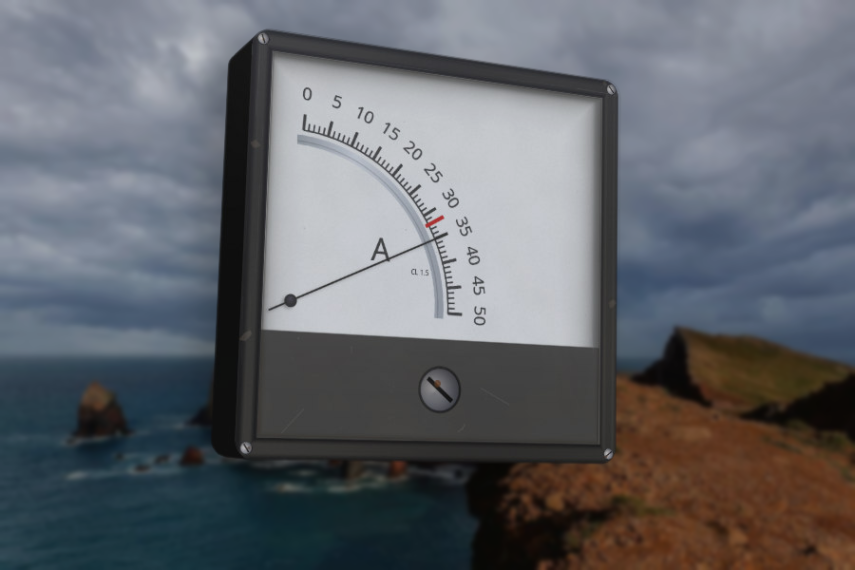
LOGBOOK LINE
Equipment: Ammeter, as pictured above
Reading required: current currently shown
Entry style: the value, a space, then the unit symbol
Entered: 35 A
